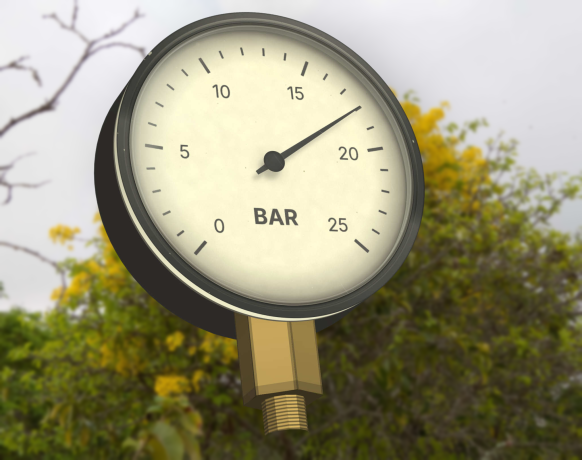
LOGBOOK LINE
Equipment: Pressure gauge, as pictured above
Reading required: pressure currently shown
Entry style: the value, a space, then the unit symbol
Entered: 18 bar
